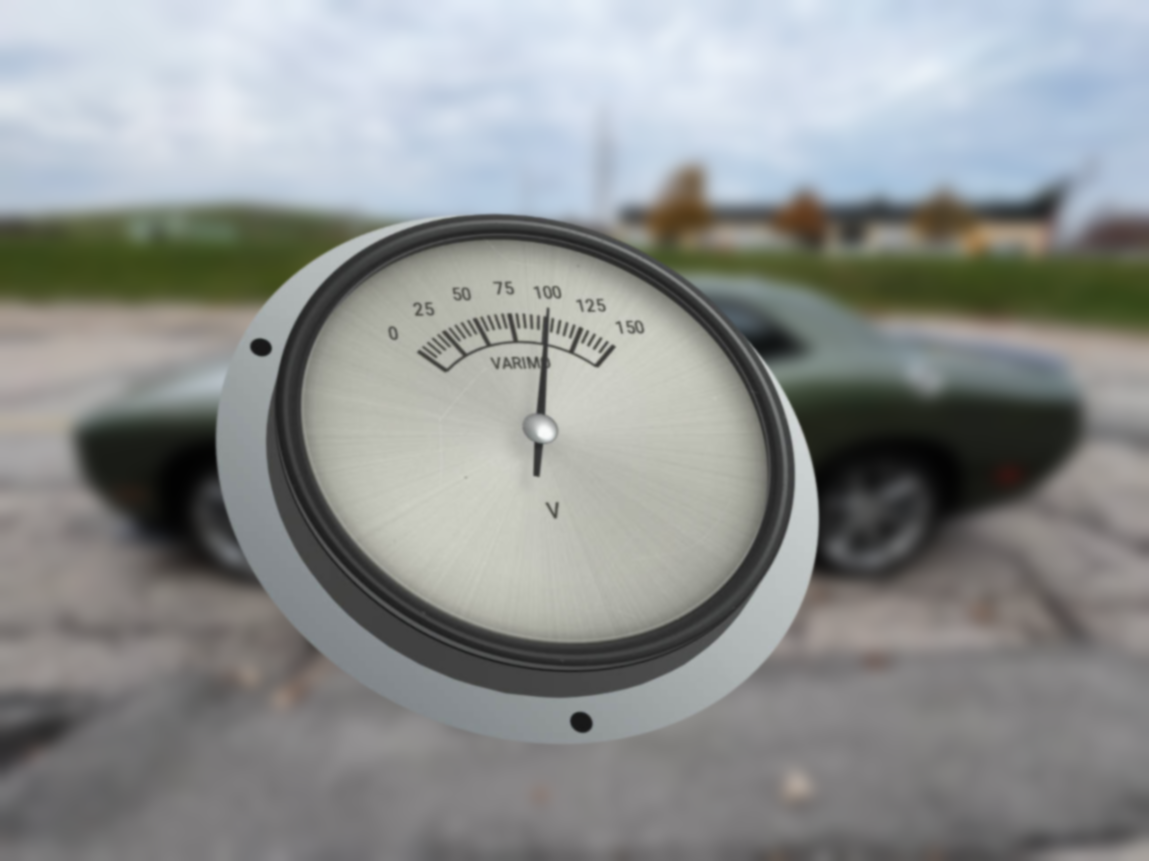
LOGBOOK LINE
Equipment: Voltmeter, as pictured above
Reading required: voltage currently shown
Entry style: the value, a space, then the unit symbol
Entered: 100 V
